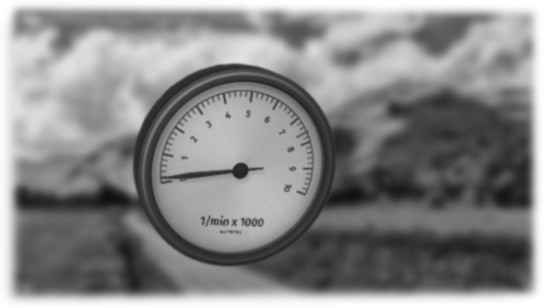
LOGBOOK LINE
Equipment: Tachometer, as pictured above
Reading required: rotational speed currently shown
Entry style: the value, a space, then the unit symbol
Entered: 200 rpm
